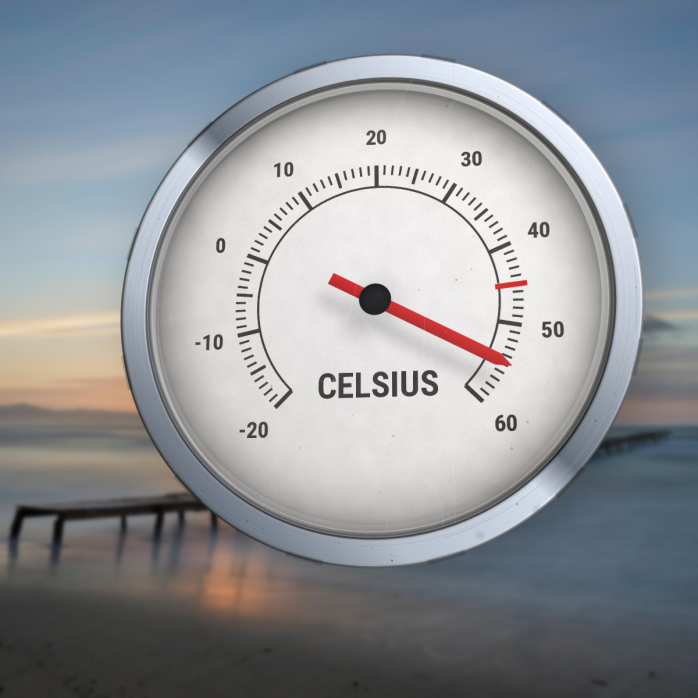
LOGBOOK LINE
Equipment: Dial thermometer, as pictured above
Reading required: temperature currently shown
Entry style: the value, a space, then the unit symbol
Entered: 55 °C
